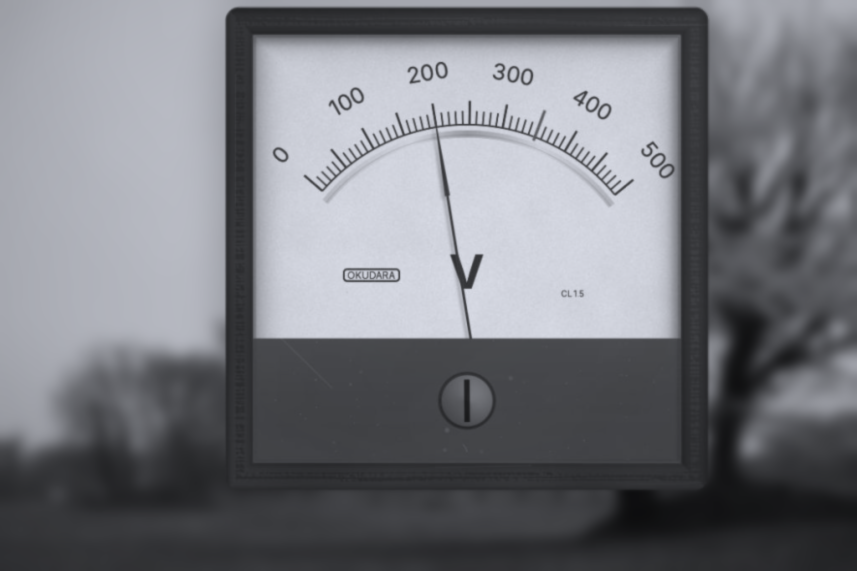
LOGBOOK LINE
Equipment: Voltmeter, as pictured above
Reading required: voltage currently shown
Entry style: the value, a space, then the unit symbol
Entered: 200 V
